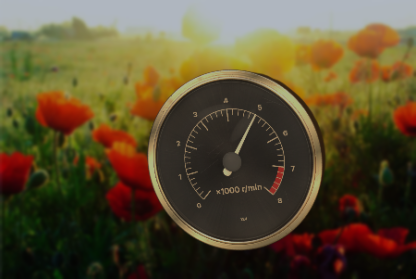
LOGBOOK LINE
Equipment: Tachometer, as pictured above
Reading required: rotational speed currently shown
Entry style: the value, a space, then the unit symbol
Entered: 5000 rpm
